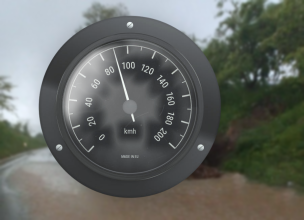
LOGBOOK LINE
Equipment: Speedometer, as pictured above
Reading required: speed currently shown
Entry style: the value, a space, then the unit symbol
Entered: 90 km/h
